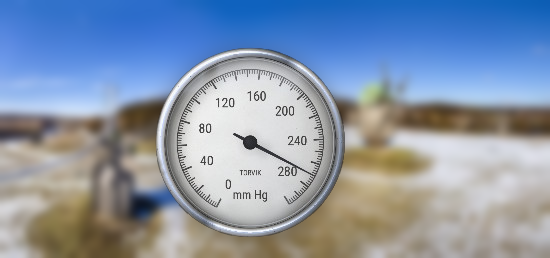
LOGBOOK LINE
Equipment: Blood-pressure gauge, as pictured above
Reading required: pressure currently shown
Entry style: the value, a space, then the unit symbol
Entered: 270 mmHg
